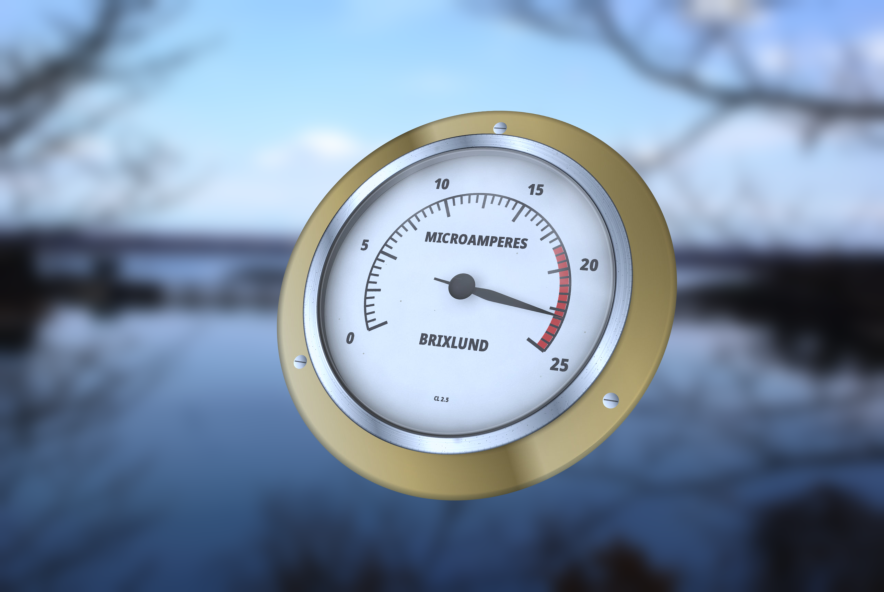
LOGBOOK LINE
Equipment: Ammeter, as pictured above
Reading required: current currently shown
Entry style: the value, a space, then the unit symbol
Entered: 23 µA
